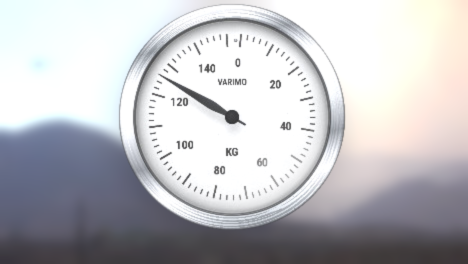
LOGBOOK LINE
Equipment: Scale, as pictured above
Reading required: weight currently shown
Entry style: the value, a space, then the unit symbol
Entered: 126 kg
